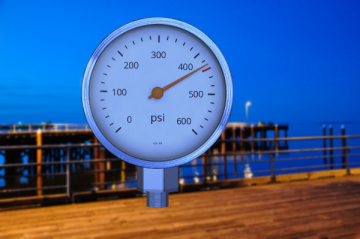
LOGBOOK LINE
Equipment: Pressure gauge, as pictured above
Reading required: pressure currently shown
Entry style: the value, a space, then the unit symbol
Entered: 430 psi
